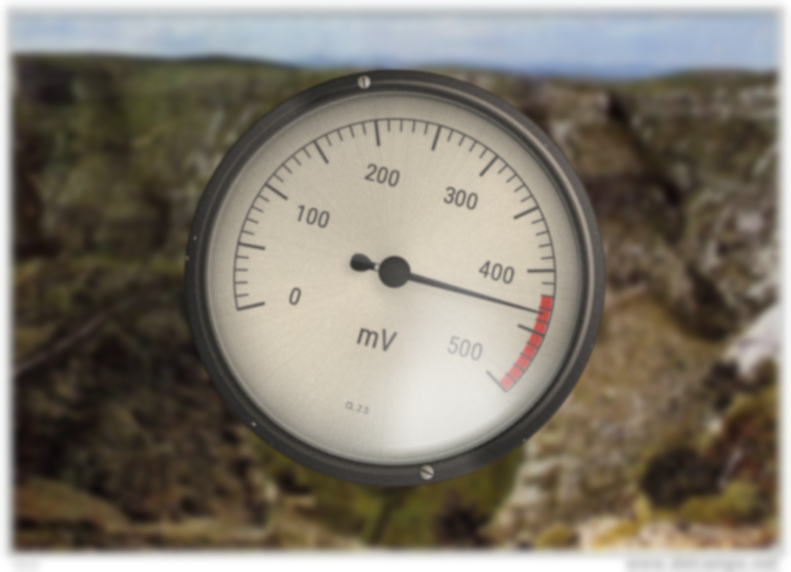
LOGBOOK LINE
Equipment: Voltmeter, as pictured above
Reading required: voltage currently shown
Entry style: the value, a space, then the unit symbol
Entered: 435 mV
